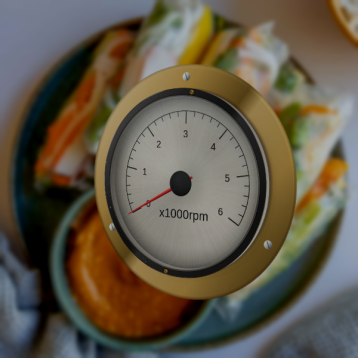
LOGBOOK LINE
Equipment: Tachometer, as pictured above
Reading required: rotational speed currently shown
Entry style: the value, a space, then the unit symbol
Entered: 0 rpm
